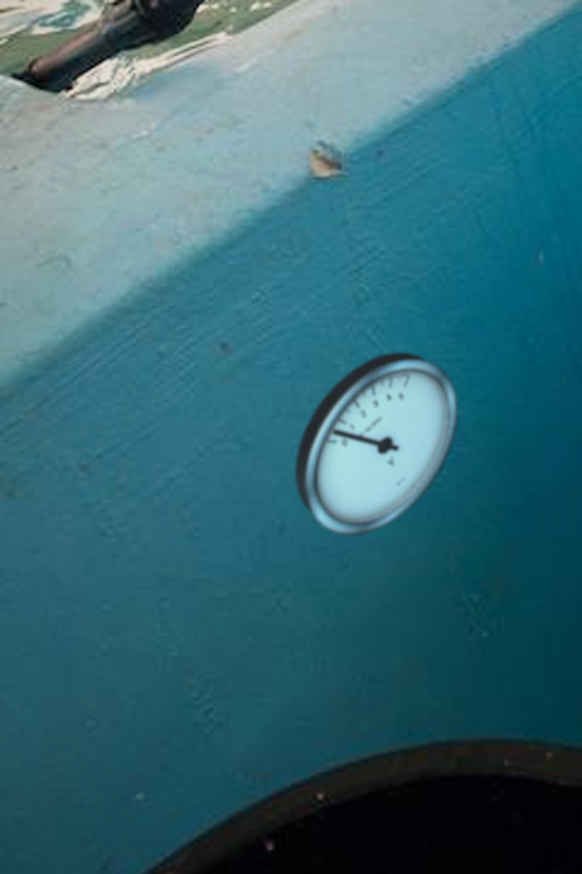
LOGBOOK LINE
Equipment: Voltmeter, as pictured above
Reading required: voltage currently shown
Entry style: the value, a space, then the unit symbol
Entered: 0.5 V
